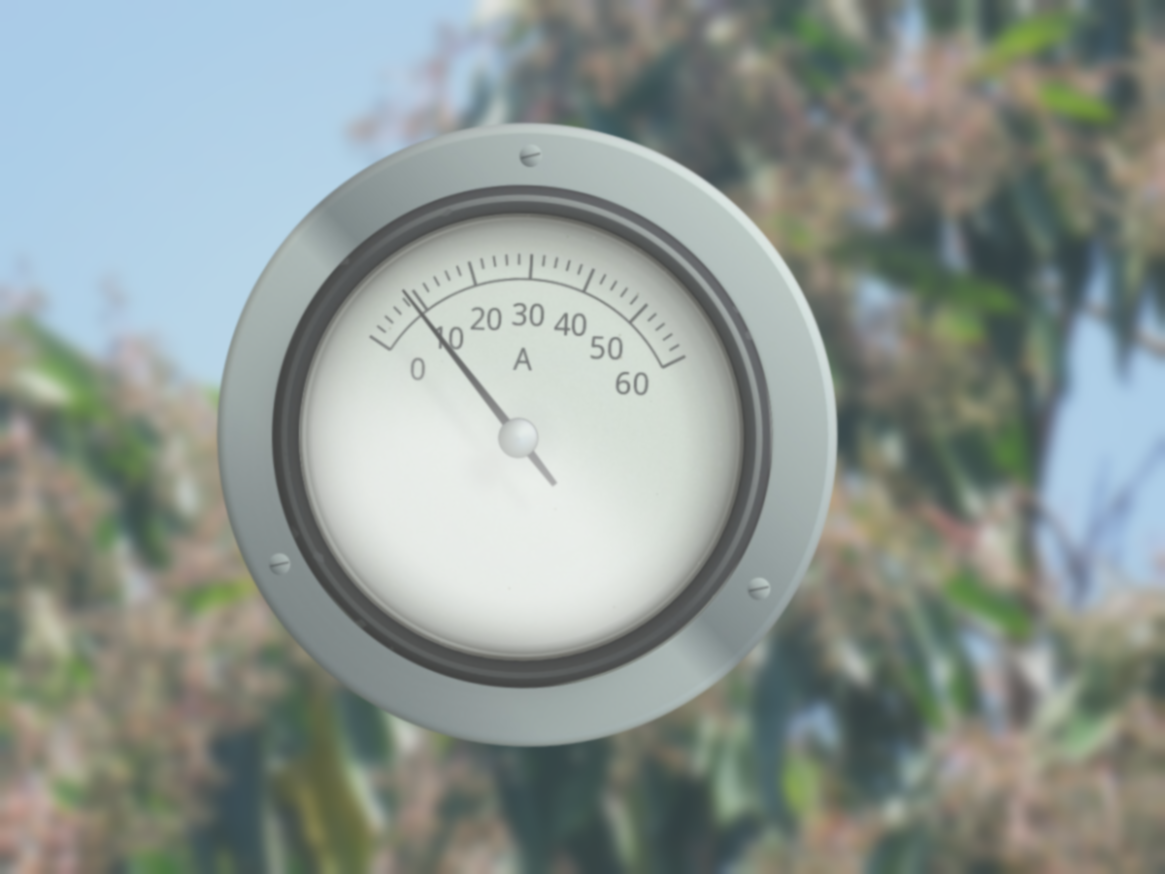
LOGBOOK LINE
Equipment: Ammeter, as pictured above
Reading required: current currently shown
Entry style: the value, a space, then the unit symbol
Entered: 9 A
